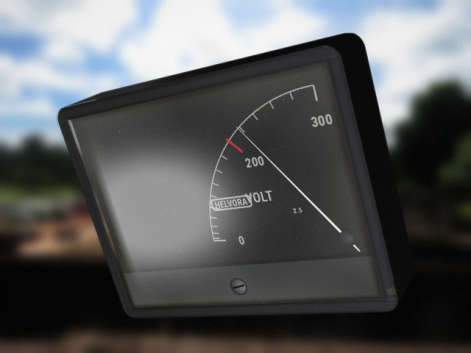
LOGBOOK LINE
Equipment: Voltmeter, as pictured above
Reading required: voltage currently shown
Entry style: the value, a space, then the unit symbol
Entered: 220 V
